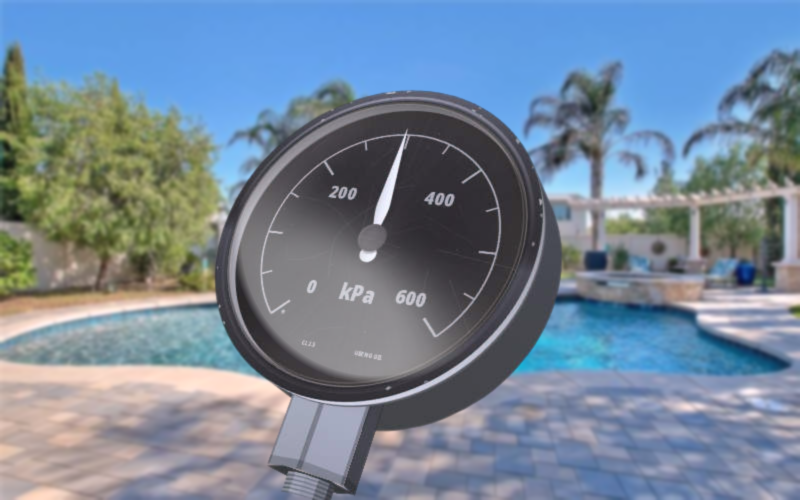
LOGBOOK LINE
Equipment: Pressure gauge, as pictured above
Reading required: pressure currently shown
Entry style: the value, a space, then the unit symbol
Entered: 300 kPa
